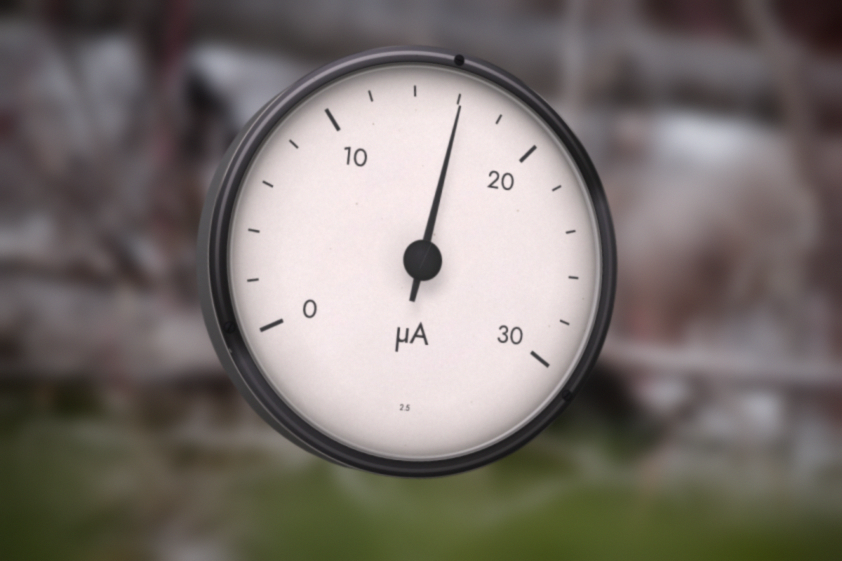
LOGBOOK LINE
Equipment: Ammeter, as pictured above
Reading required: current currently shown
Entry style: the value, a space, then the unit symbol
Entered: 16 µA
